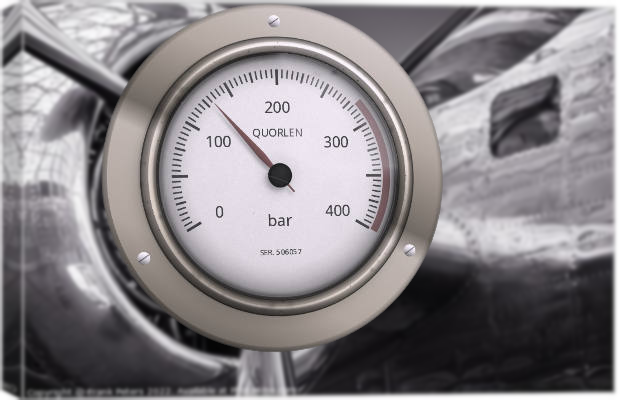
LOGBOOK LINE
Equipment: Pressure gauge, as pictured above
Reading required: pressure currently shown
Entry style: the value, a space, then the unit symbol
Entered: 130 bar
